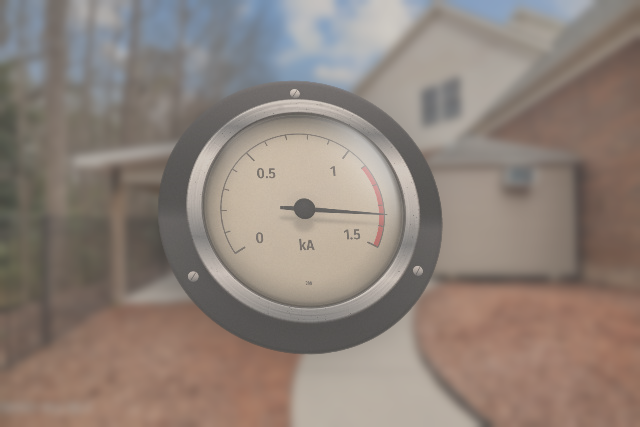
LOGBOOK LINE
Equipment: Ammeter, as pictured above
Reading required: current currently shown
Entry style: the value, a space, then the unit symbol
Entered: 1.35 kA
